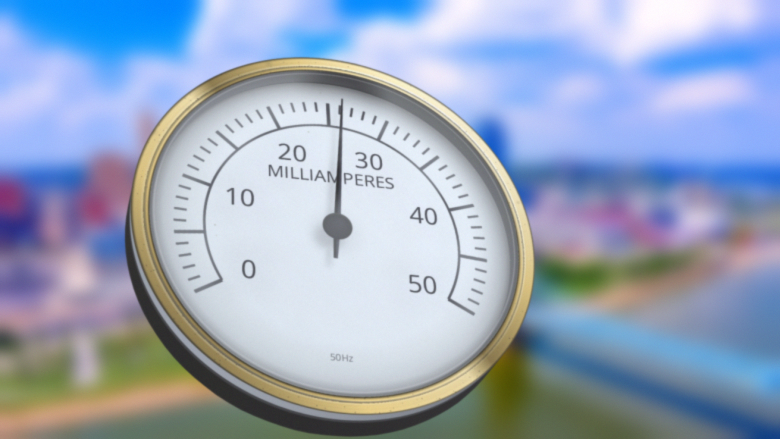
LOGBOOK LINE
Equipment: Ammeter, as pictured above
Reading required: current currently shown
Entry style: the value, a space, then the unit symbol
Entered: 26 mA
